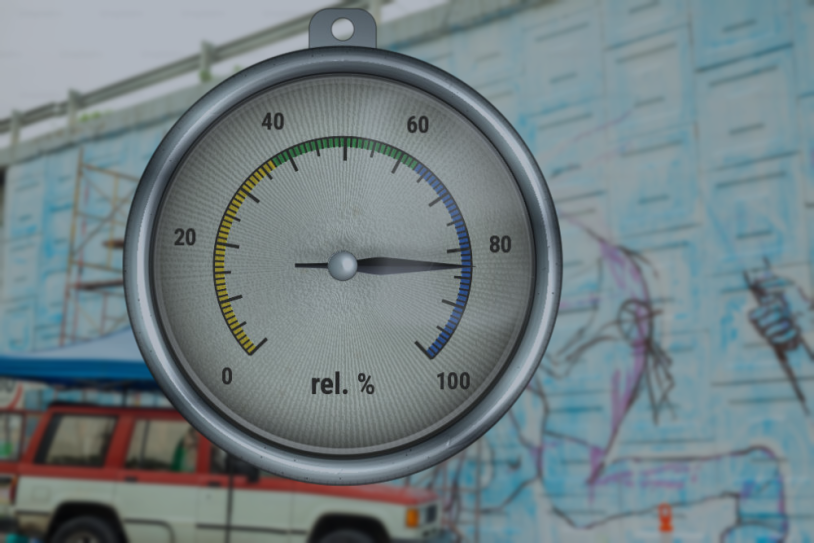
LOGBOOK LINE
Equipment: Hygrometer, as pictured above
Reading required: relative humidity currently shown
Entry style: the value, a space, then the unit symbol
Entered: 83 %
